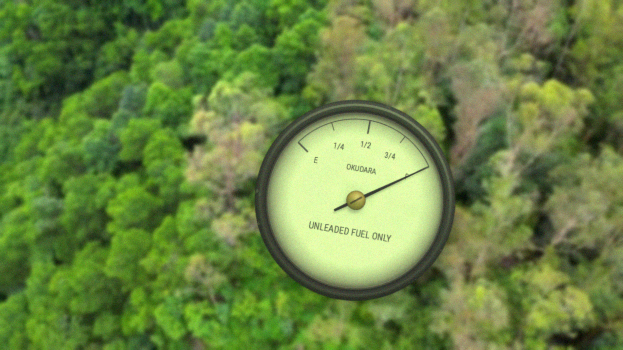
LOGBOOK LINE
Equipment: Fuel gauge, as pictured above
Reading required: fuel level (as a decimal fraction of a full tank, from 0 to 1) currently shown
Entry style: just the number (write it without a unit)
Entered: 1
